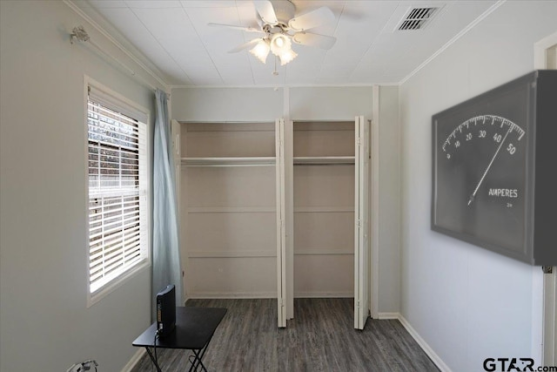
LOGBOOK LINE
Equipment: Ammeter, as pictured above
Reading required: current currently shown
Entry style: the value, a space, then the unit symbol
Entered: 45 A
